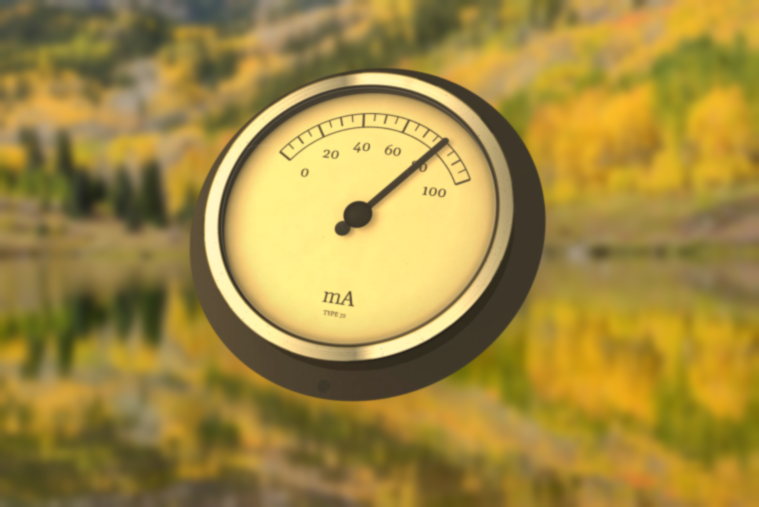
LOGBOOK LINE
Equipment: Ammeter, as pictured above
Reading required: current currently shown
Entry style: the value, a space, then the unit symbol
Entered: 80 mA
